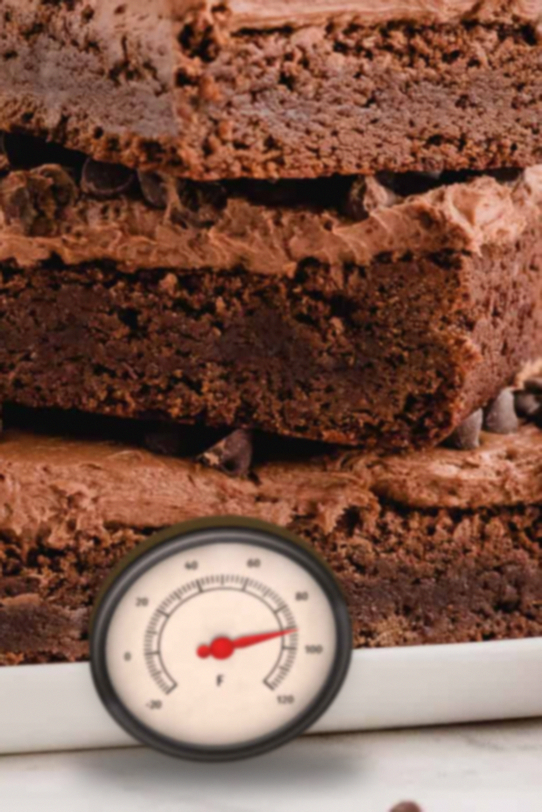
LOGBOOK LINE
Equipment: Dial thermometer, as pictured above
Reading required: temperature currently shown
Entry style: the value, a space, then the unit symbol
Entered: 90 °F
